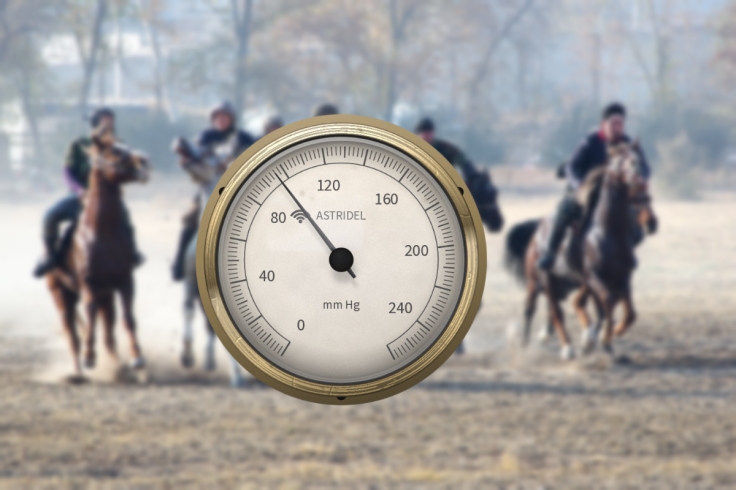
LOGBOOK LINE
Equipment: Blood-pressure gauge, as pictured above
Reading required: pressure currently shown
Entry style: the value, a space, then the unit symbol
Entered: 96 mmHg
